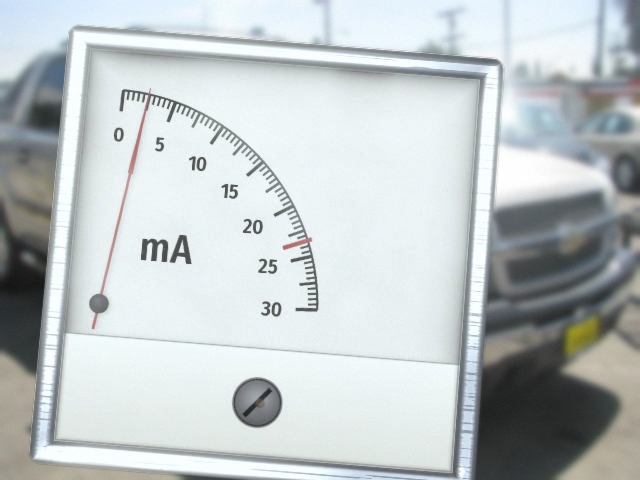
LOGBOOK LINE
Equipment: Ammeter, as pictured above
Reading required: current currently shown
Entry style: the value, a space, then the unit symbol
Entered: 2.5 mA
